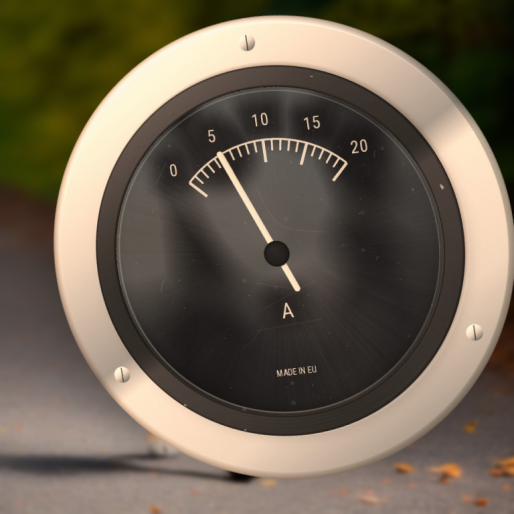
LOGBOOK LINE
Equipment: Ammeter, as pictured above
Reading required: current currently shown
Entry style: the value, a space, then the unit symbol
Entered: 5 A
